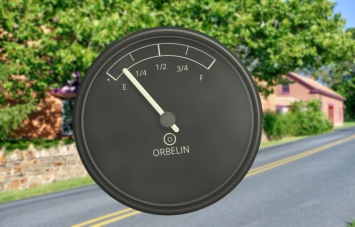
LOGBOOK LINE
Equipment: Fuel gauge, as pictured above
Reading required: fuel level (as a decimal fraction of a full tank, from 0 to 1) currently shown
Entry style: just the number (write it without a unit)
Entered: 0.125
